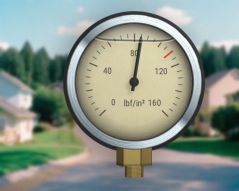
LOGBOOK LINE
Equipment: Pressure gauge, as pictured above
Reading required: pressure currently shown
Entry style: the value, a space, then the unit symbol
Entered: 85 psi
